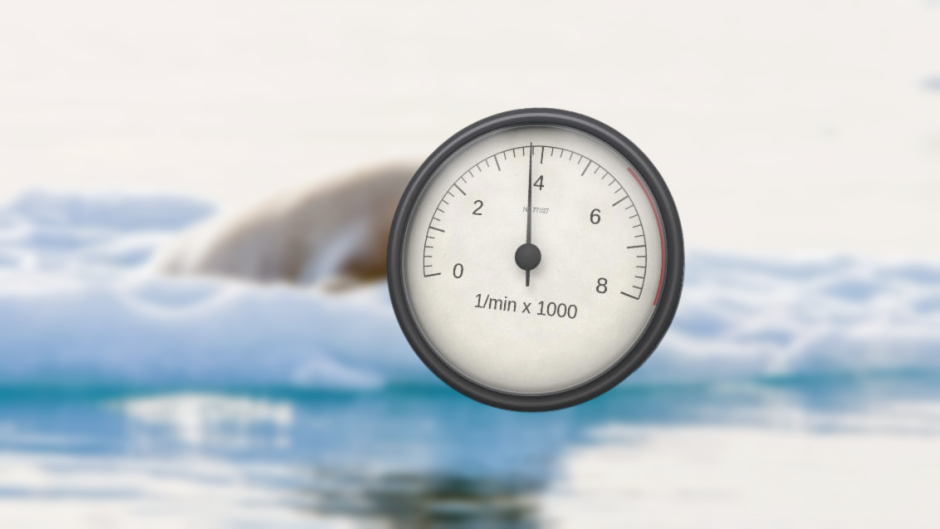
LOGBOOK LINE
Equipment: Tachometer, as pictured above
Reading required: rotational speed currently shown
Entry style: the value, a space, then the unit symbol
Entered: 3800 rpm
